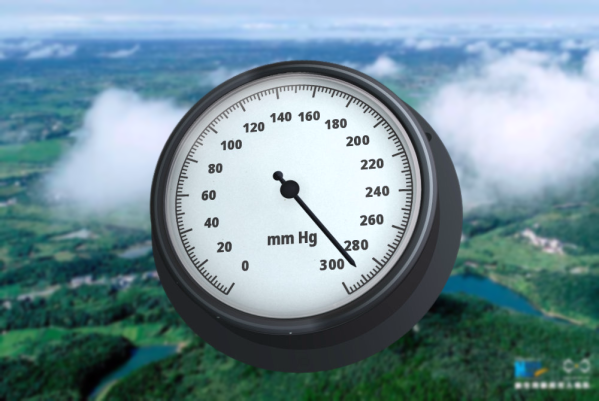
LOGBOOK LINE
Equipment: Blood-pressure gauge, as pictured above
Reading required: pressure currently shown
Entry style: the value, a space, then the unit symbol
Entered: 290 mmHg
